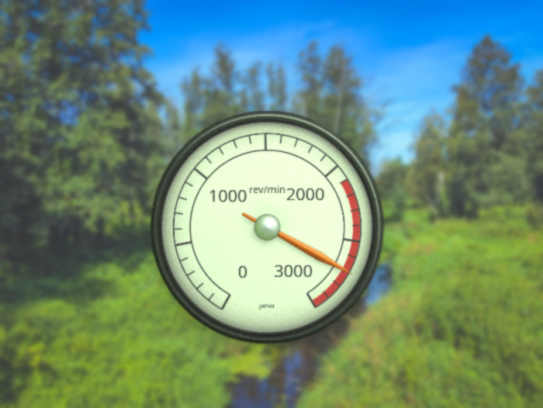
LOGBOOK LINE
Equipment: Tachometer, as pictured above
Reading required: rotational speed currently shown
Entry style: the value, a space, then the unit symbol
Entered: 2700 rpm
